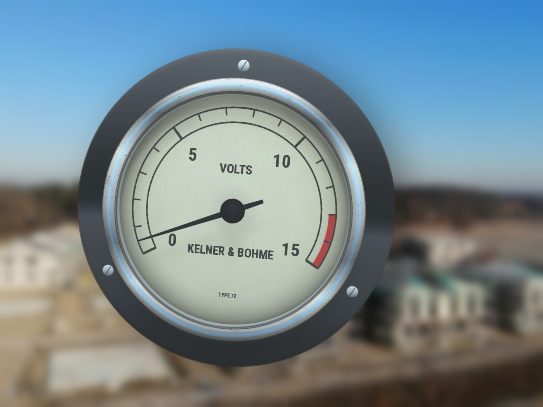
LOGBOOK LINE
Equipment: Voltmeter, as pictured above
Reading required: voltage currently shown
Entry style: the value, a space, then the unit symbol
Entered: 0.5 V
